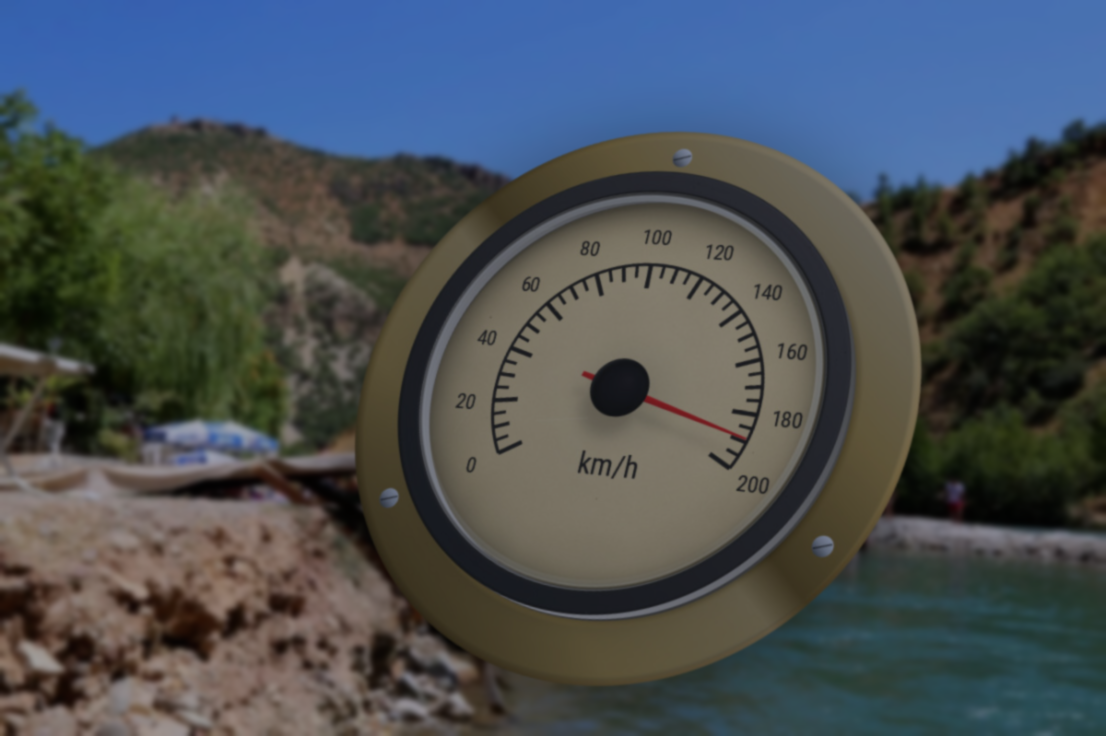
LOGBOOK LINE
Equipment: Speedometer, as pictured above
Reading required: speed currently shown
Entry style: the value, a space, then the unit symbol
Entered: 190 km/h
